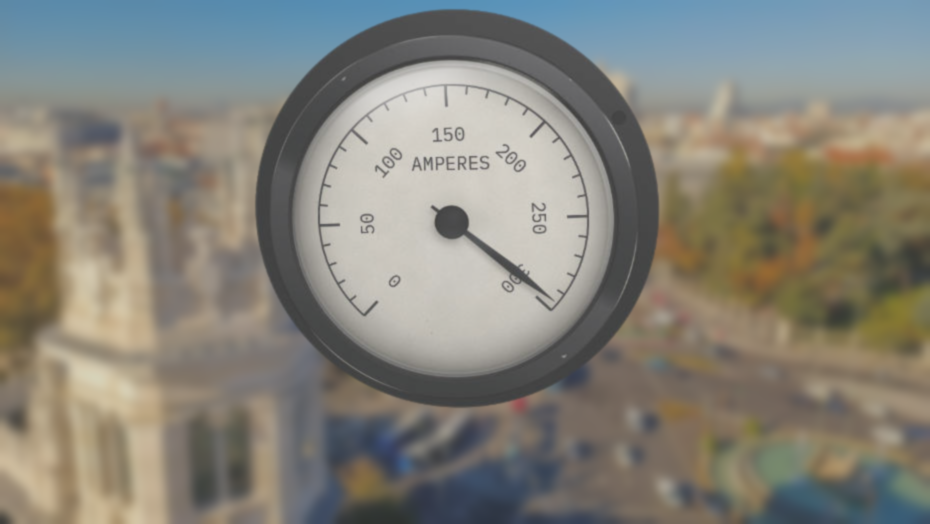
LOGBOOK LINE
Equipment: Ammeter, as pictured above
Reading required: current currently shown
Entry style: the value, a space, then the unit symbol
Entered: 295 A
